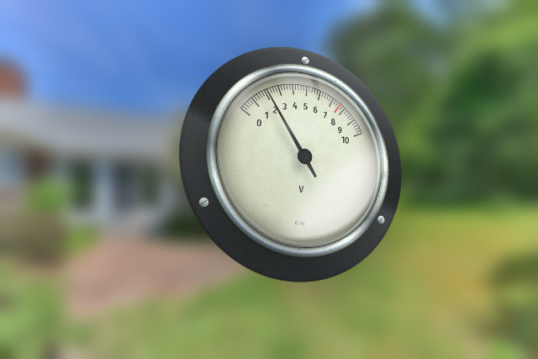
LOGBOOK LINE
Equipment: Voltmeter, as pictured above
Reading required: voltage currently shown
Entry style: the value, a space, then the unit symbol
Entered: 2 V
